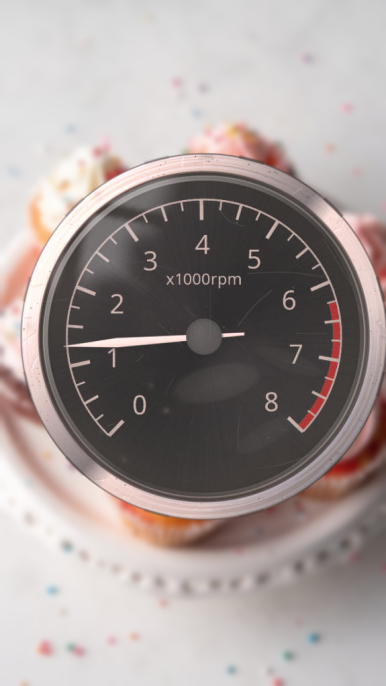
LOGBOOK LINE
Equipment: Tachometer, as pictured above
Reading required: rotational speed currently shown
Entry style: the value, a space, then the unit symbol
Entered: 1250 rpm
